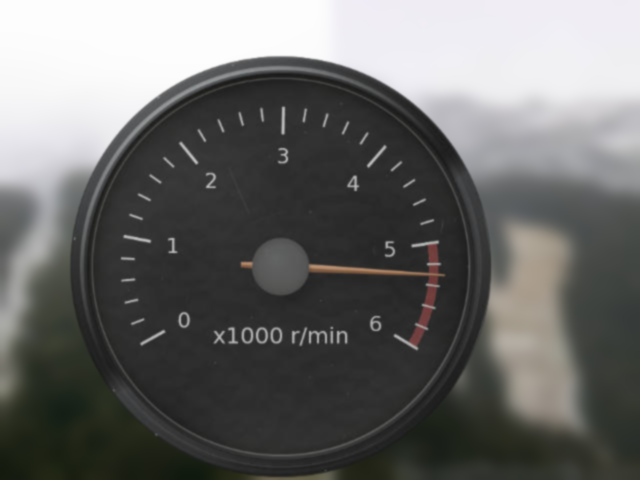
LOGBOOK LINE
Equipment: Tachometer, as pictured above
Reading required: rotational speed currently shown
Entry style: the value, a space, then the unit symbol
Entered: 5300 rpm
